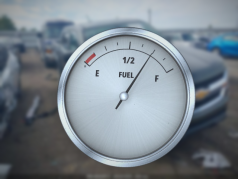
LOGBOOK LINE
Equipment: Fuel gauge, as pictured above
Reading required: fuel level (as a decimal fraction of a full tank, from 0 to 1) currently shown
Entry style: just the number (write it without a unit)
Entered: 0.75
